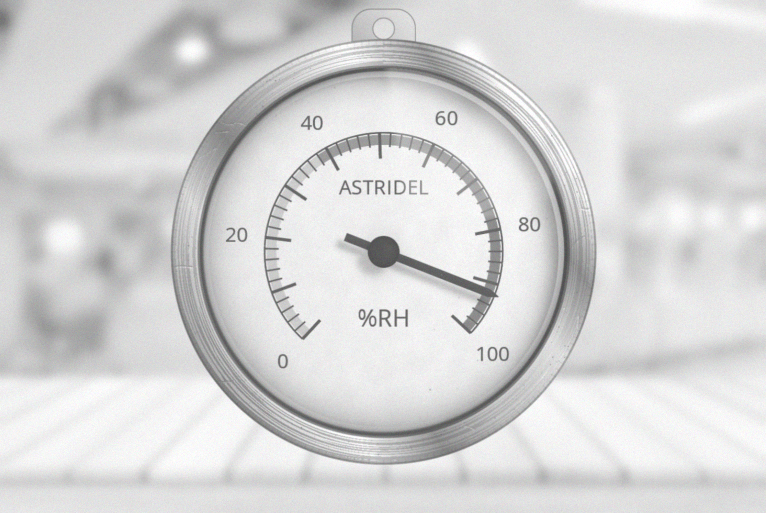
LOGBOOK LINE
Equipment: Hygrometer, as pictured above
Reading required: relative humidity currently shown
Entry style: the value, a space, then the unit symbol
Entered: 92 %
